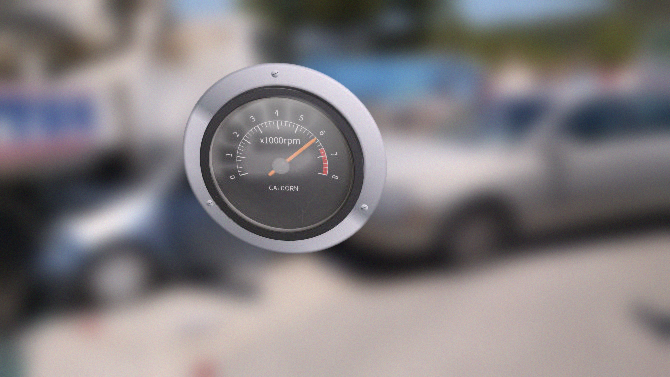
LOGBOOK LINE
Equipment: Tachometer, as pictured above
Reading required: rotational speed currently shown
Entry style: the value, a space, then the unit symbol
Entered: 6000 rpm
